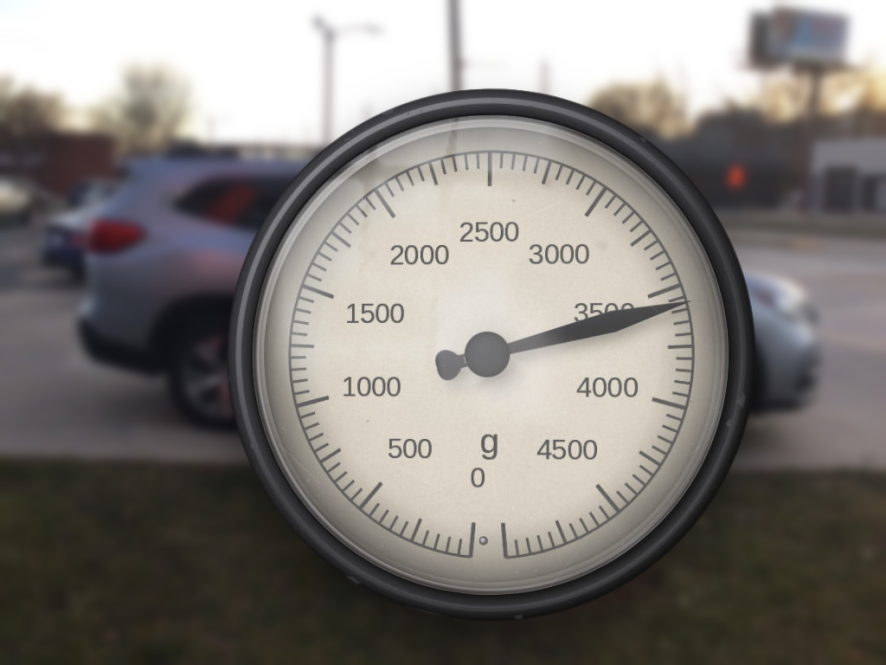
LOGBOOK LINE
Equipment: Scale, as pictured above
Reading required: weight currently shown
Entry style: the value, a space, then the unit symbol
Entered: 3575 g
